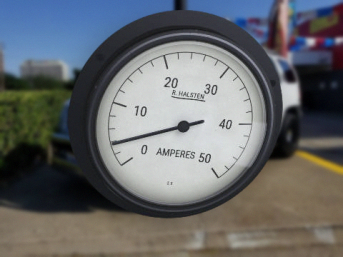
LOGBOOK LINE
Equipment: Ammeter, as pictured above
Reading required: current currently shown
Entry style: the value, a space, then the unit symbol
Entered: 4 A
